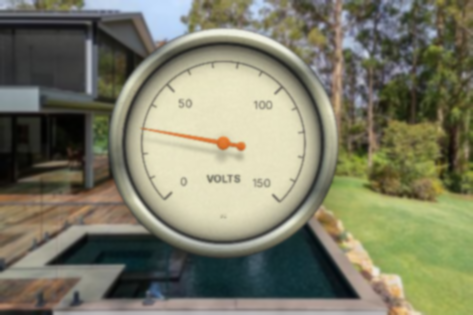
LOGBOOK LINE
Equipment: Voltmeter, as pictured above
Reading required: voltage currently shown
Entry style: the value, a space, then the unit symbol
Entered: 30 V
